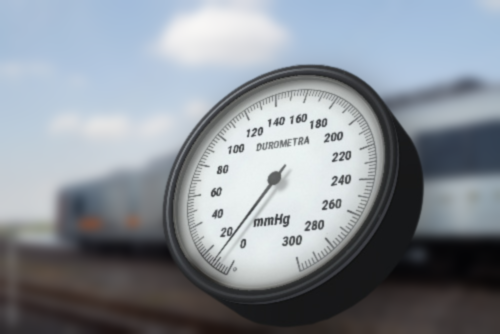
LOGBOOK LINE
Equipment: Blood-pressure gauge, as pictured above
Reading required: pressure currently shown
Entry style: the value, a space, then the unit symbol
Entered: 10 mmHg
